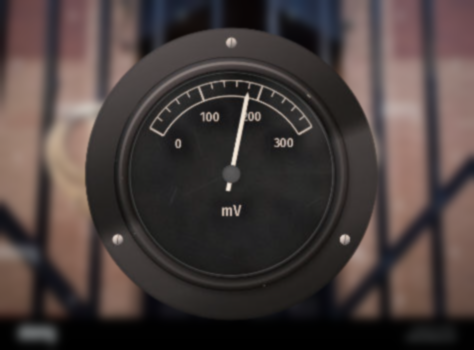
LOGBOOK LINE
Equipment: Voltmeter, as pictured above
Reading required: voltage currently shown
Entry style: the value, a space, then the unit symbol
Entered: 180 mV
